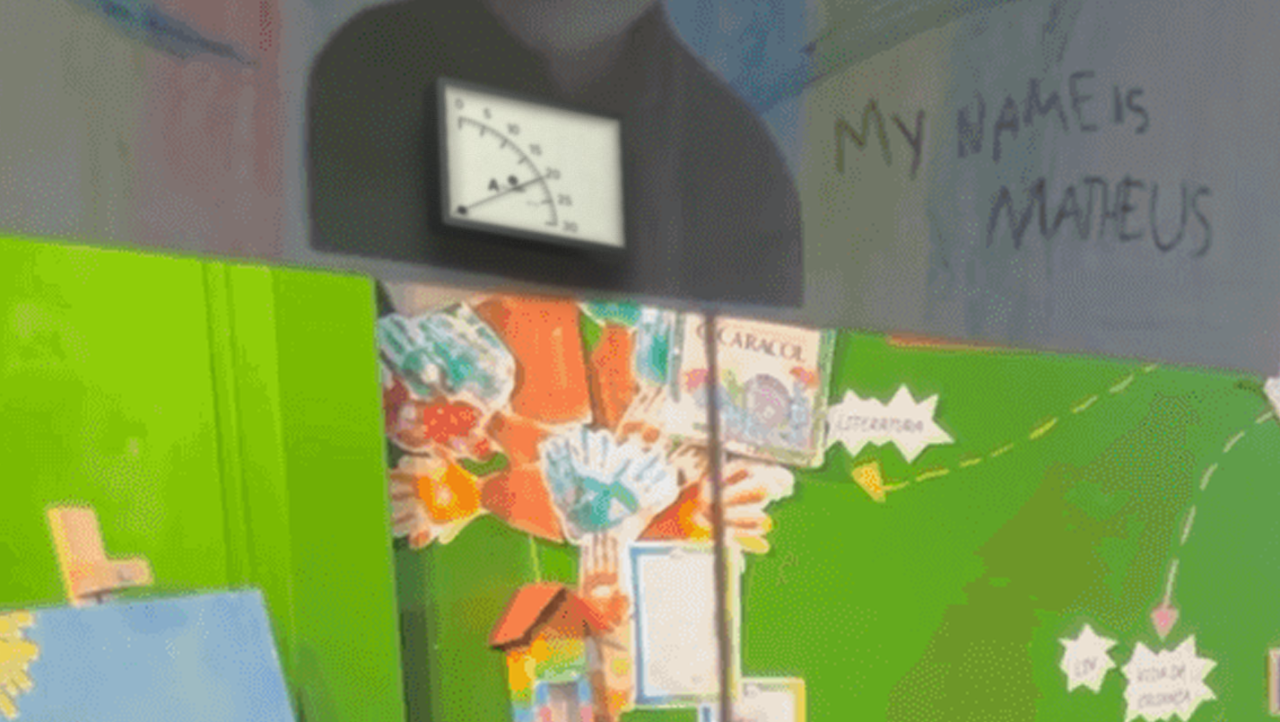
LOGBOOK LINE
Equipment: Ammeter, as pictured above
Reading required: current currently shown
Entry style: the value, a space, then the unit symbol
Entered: 20 A
